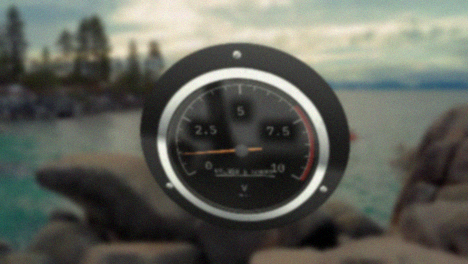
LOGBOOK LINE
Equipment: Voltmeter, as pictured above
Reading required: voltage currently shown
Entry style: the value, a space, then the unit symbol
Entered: 1 V
